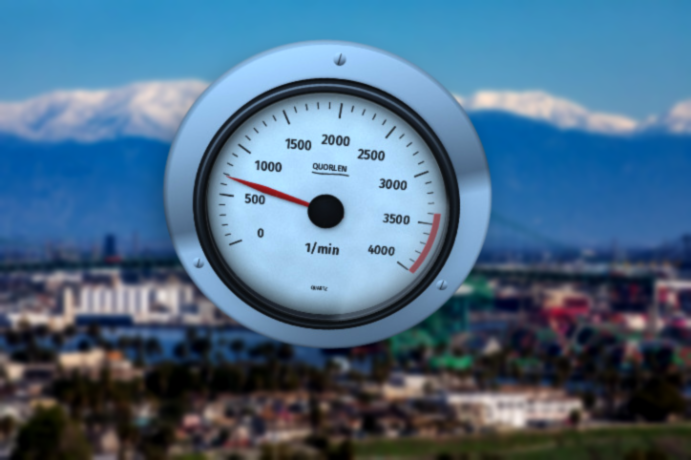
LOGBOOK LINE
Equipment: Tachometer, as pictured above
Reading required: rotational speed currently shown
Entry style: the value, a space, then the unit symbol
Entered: 700 rpm
